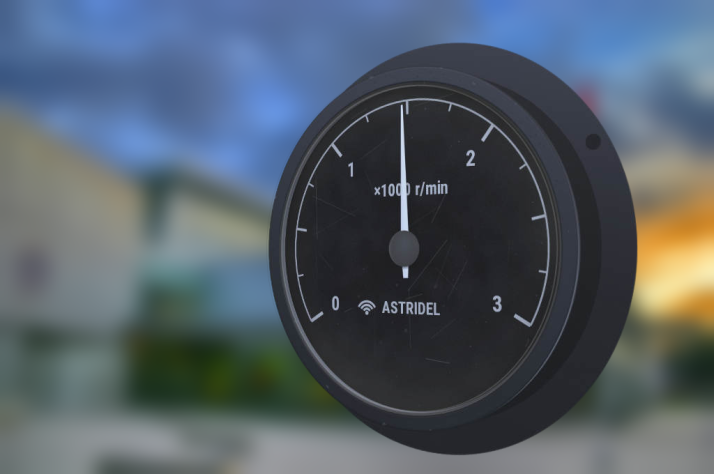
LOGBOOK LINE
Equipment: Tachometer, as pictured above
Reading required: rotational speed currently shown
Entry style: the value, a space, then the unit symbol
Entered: 1500 rpm
